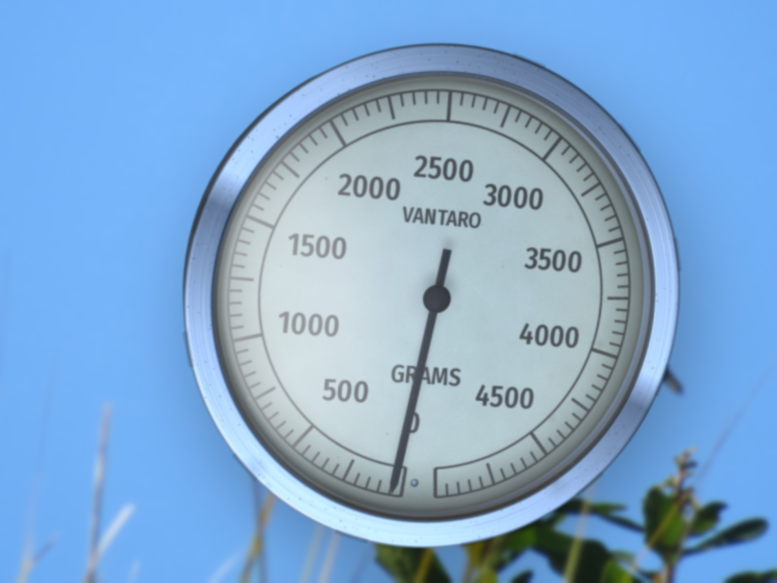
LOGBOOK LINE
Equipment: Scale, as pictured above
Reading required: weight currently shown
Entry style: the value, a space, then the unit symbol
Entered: 50 g
